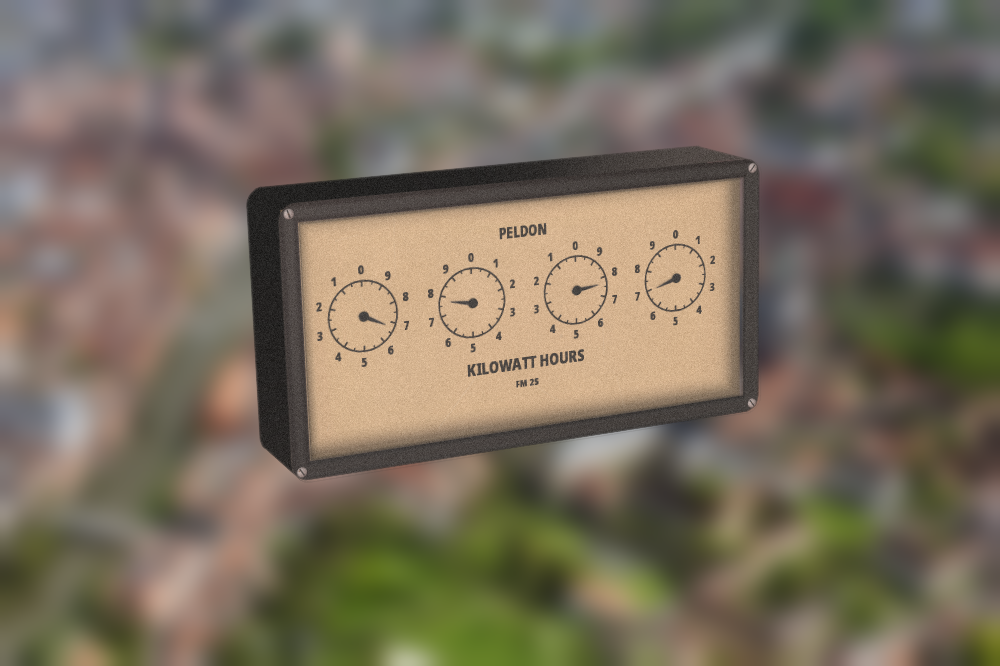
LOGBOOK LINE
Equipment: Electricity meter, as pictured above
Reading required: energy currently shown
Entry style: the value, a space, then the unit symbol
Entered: 6777 kWh
